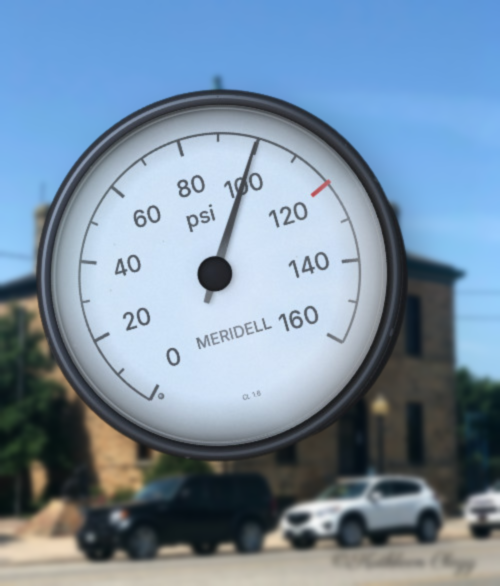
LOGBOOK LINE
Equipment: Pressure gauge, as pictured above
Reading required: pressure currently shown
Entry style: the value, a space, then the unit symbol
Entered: 100 psi
